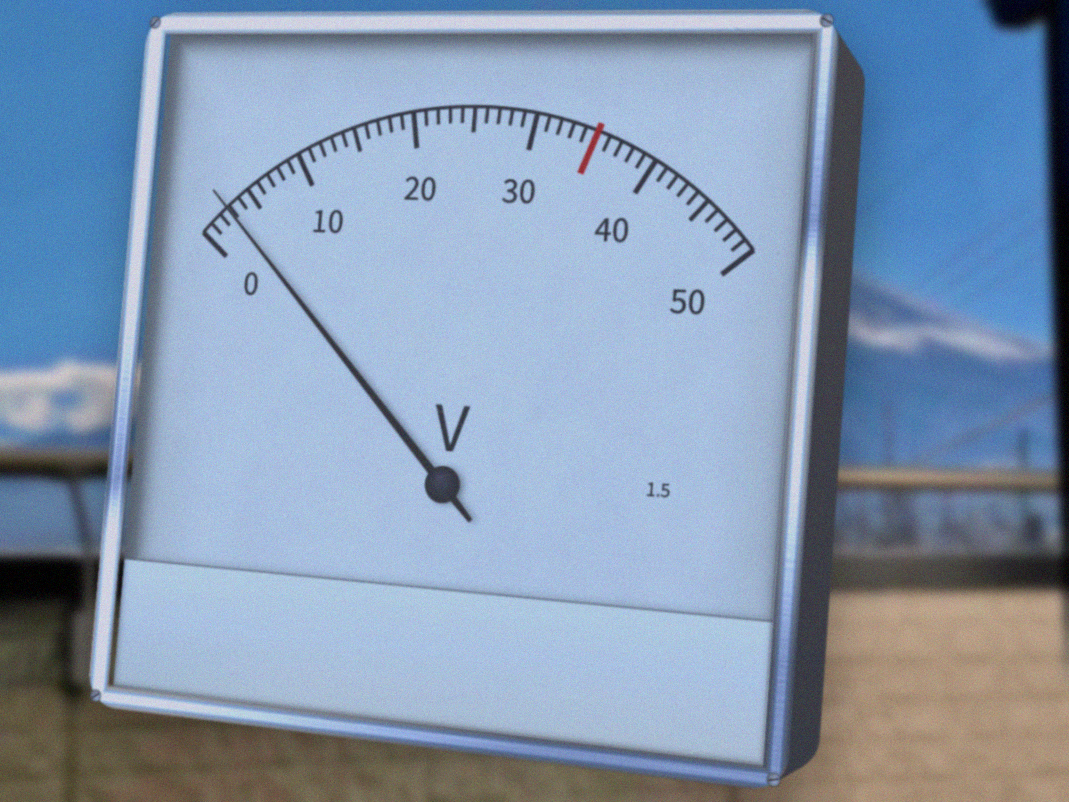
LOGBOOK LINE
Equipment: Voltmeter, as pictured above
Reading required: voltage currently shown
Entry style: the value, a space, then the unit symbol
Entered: 3 V
